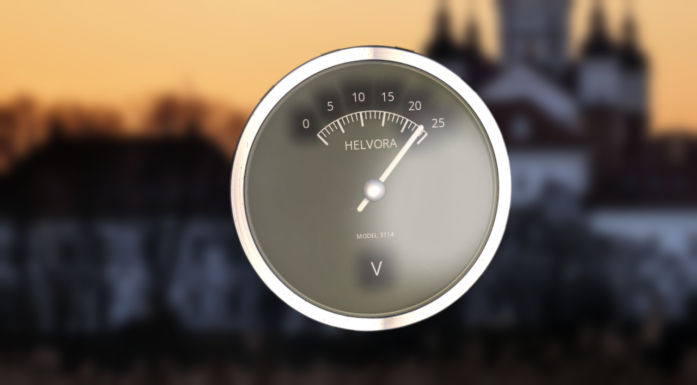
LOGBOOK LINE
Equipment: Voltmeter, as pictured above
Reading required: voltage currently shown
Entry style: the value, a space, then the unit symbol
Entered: 23 V
